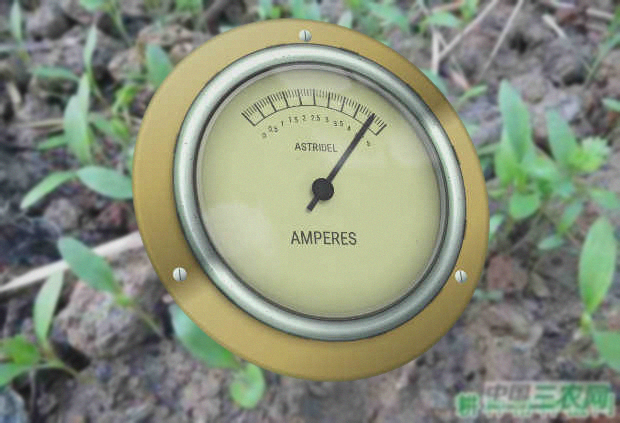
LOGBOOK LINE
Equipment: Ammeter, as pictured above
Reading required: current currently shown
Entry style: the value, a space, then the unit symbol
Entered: 4.5 A
